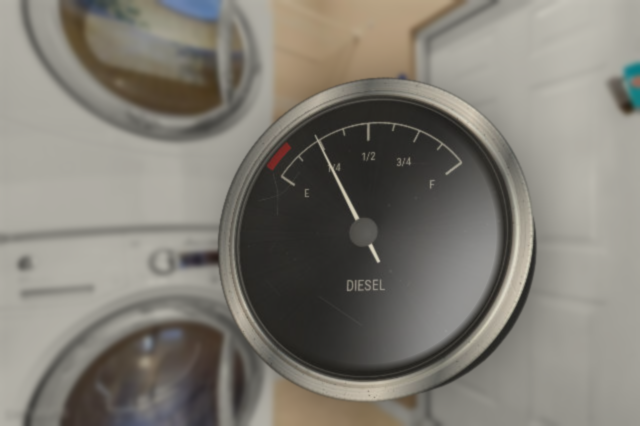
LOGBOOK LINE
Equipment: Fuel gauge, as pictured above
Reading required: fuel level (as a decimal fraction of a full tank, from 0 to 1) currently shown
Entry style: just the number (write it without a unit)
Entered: 0.25
